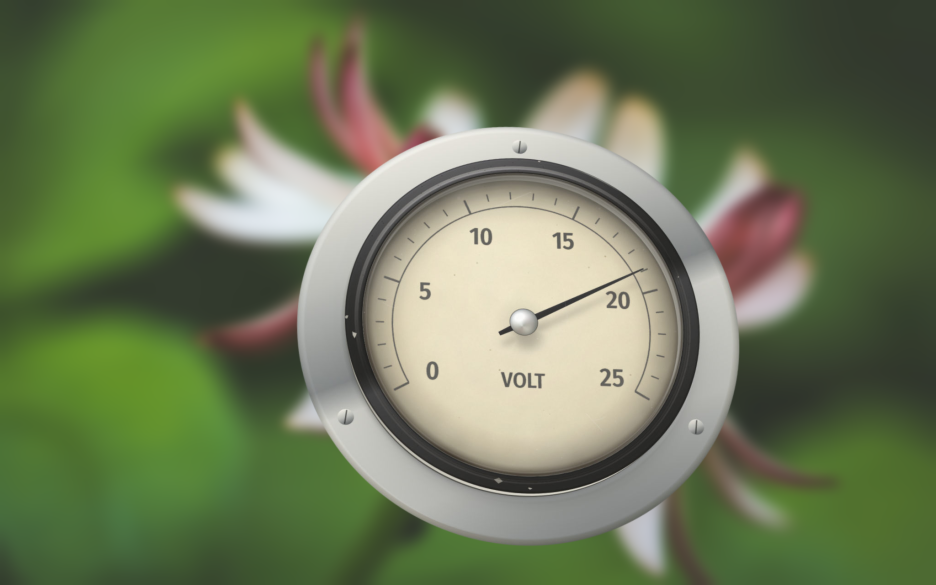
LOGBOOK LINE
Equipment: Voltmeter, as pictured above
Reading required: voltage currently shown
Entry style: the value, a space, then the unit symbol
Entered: 19 V
